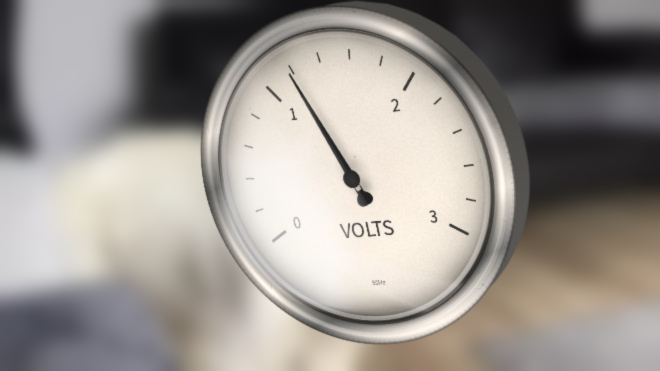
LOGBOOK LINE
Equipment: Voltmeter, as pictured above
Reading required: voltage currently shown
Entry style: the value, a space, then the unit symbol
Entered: 1.2 V
